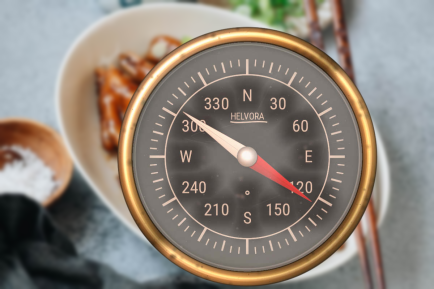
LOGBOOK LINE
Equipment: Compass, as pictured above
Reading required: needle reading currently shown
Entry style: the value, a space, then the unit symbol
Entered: 125 °
